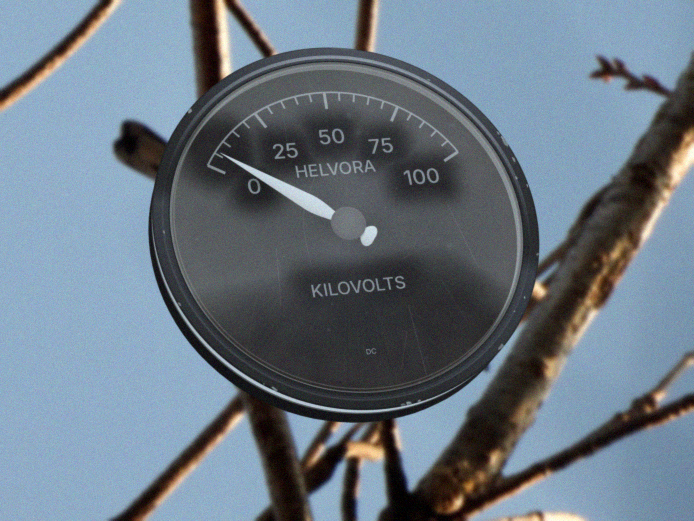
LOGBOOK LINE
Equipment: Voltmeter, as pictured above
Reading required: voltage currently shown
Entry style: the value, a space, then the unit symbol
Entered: 5 kV
